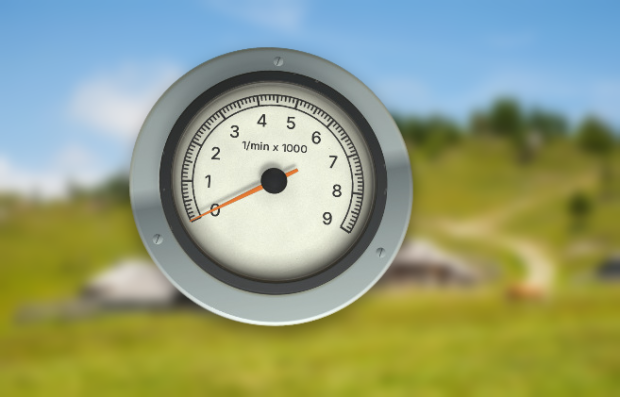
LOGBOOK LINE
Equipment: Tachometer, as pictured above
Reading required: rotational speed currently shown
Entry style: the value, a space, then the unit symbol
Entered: 0 rpm
